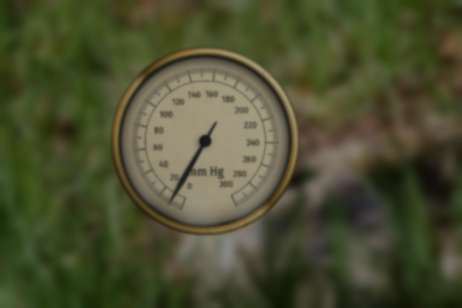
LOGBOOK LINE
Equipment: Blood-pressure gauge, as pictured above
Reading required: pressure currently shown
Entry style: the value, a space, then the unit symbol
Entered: 10 mmHg
